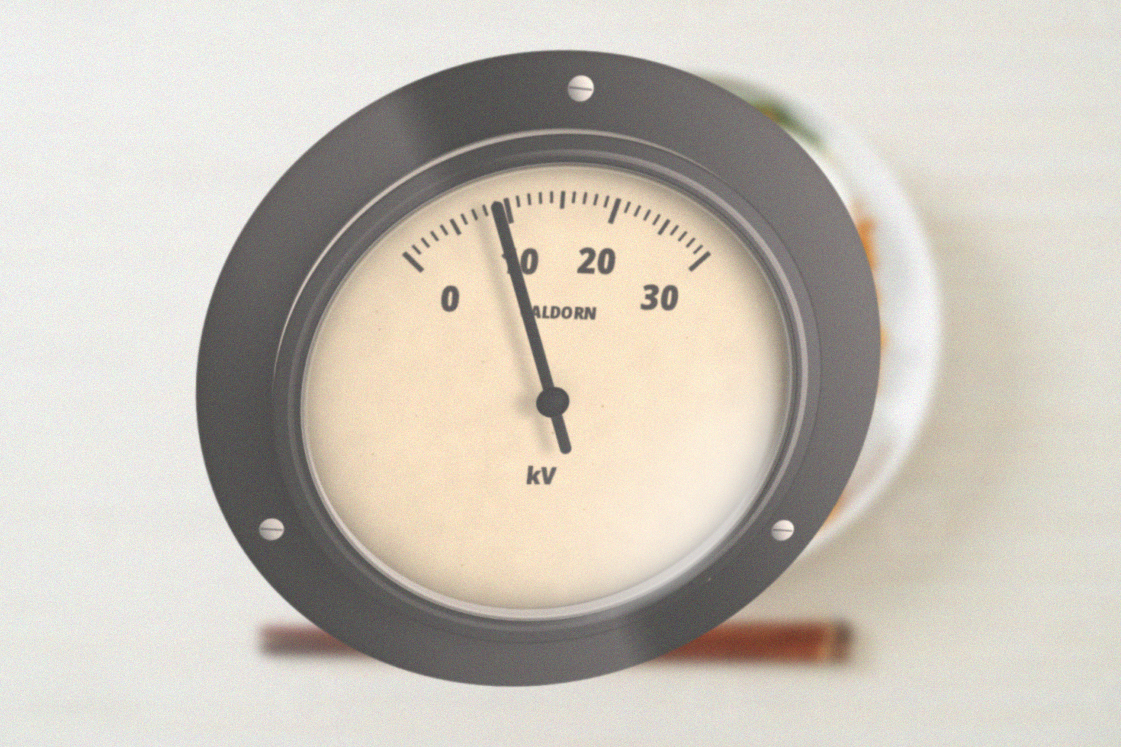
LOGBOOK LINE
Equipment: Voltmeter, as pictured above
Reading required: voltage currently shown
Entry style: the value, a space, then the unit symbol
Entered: 9 kV
